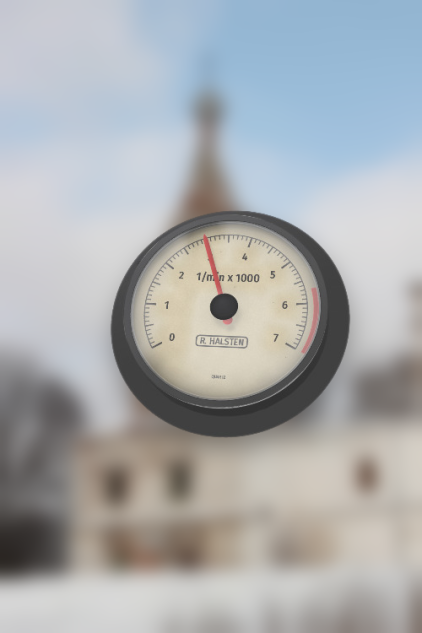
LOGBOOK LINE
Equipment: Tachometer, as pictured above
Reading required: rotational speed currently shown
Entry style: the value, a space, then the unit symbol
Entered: 3000 rpm
